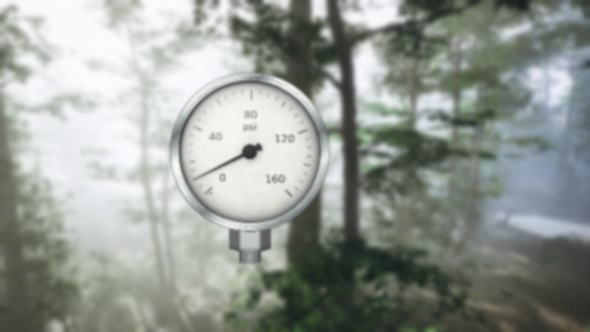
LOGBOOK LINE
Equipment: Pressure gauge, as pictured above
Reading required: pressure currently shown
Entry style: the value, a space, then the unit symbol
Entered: 10 psi
